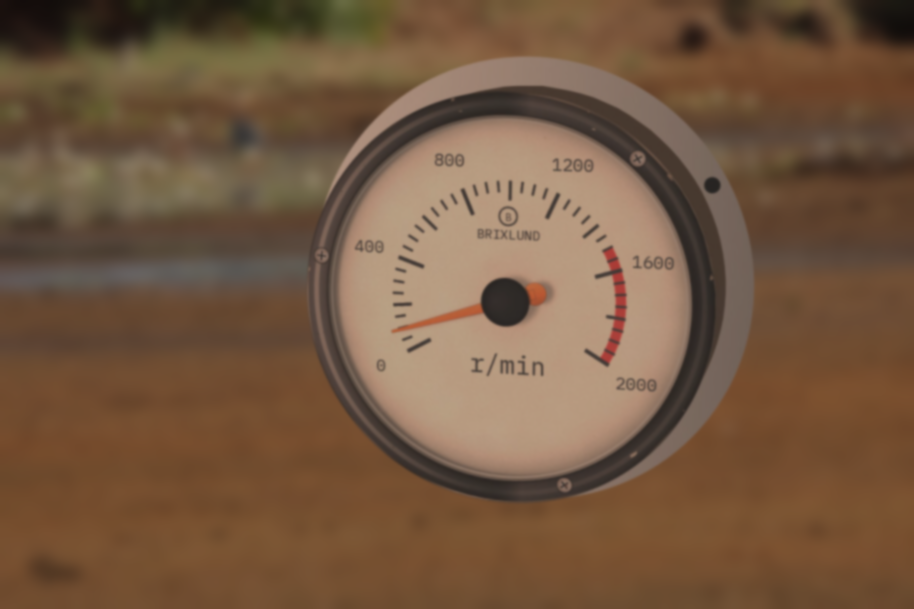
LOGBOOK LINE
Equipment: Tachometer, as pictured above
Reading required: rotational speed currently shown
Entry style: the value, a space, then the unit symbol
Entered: 100 rpm
